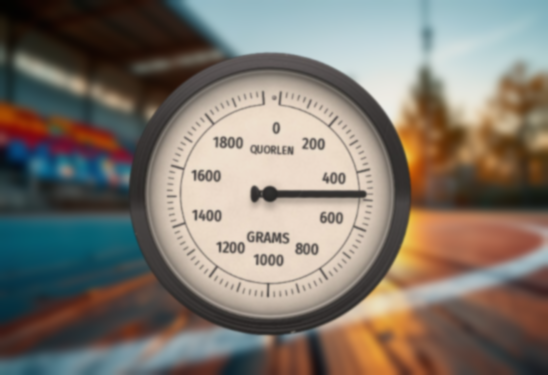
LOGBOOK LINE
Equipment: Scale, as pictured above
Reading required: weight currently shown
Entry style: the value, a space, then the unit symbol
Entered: 480 g
